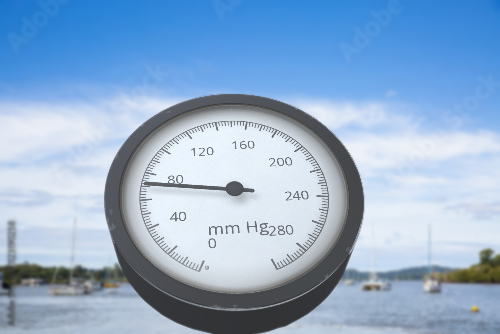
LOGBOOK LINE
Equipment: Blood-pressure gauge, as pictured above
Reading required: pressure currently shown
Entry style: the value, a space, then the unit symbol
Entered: 70 mmHg
